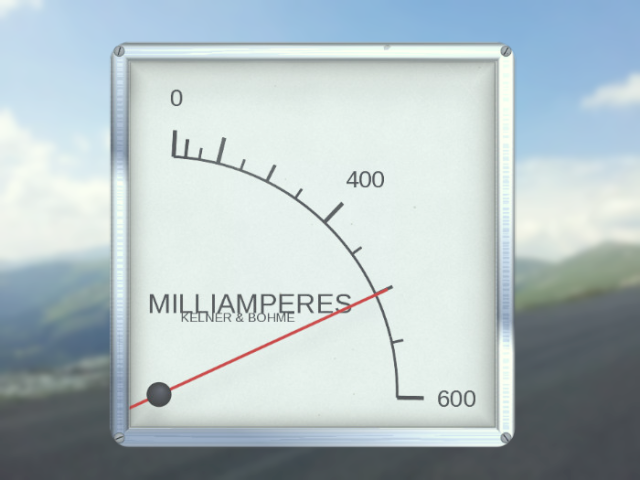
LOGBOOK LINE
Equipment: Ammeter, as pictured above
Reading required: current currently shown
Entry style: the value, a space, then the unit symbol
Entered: 500 mA
